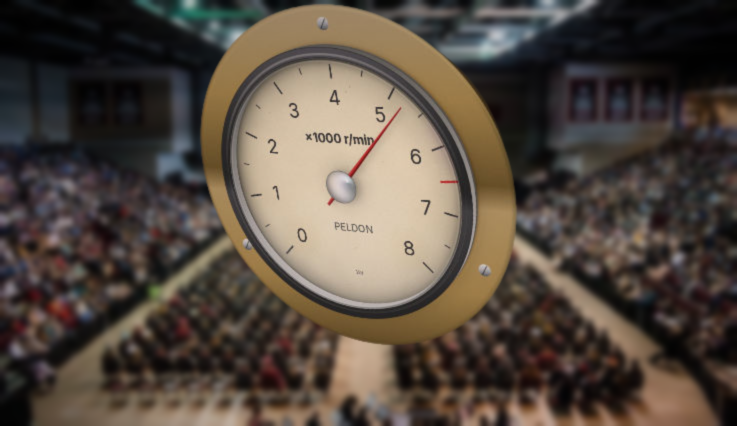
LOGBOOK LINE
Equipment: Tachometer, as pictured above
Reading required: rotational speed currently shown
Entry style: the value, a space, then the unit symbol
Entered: 5250 rpm
